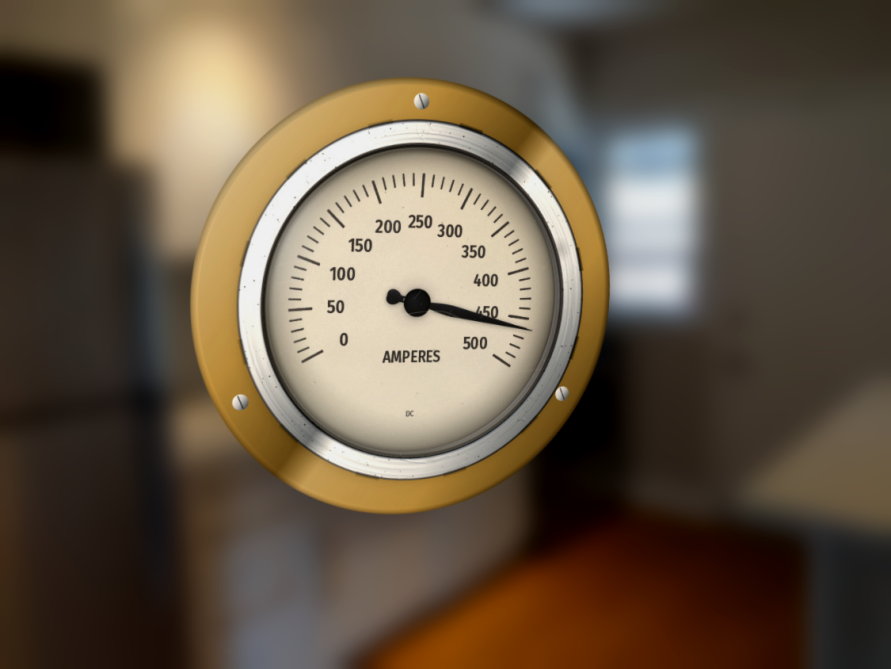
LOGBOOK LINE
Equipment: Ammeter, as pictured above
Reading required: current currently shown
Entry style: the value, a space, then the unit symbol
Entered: 460 A
